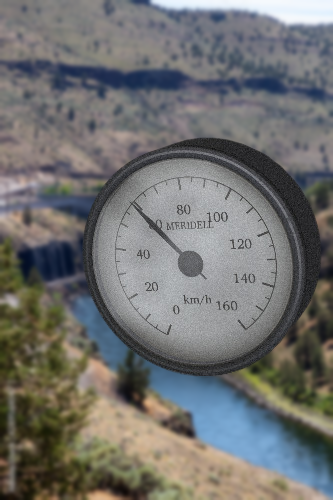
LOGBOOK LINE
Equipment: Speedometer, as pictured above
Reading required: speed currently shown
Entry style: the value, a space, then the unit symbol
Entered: 60 km/h
